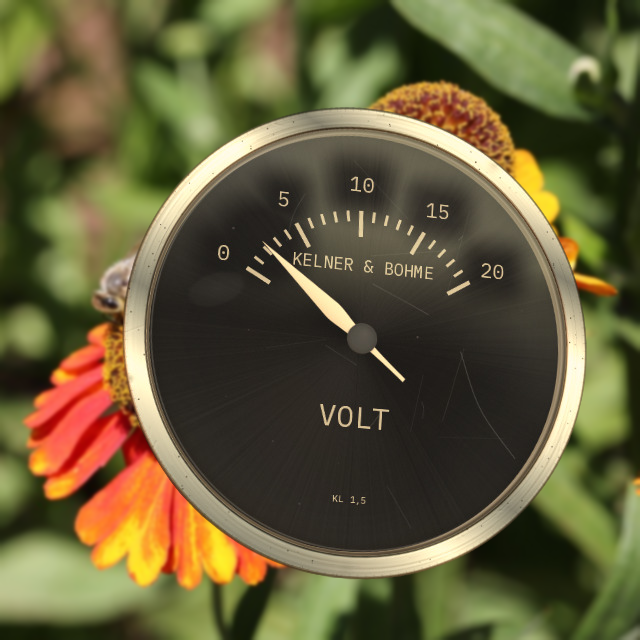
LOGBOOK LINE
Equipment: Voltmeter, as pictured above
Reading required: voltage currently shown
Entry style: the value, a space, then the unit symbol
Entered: 2 V
